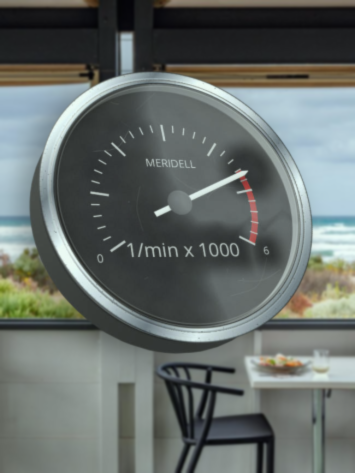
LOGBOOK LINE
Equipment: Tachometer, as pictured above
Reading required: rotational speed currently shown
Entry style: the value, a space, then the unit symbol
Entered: 4700 rpm
